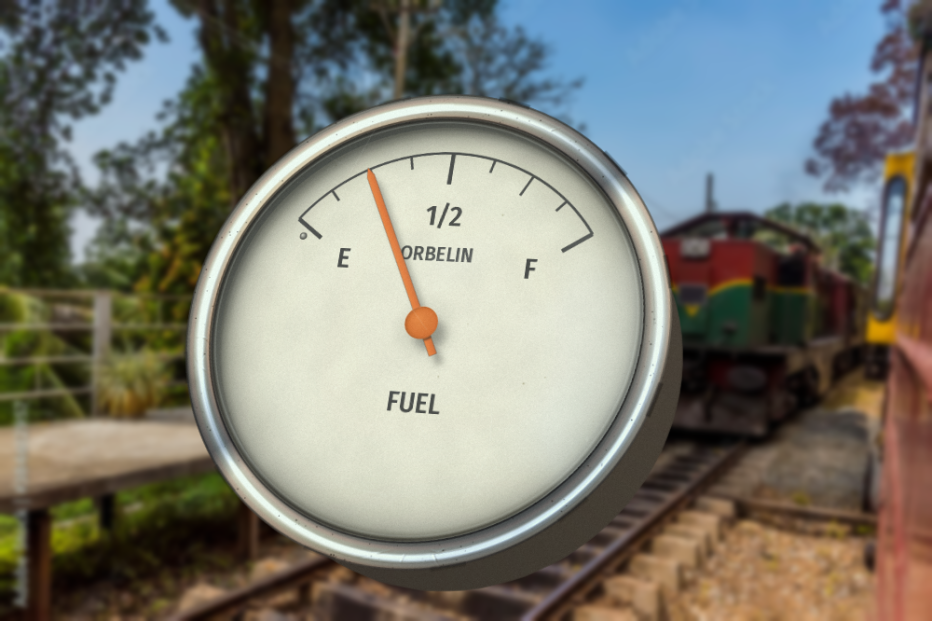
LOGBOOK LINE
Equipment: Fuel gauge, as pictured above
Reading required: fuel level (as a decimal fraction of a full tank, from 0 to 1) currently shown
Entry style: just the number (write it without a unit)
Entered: 0.25
